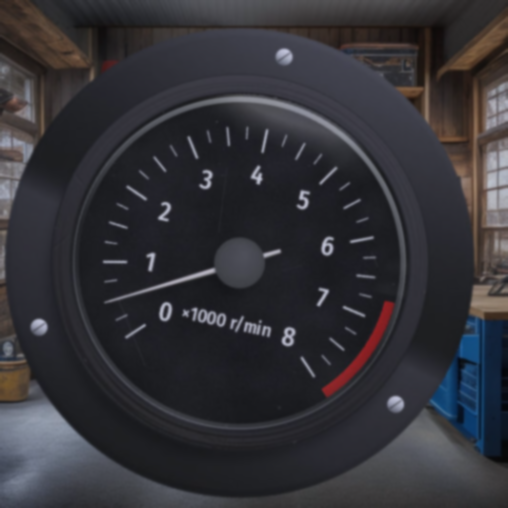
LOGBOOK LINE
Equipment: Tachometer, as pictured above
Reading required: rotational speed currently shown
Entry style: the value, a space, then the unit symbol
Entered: 500 rpm
